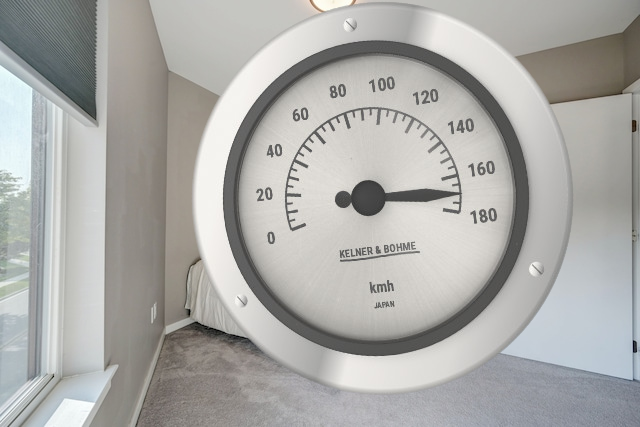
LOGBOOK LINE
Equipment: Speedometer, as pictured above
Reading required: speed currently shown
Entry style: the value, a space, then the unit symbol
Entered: 170 km/h
